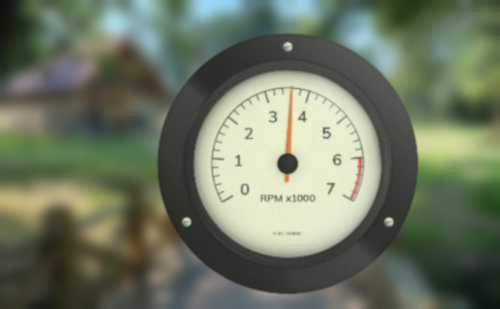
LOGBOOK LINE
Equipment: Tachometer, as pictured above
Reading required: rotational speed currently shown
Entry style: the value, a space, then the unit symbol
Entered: 3600 rpm
